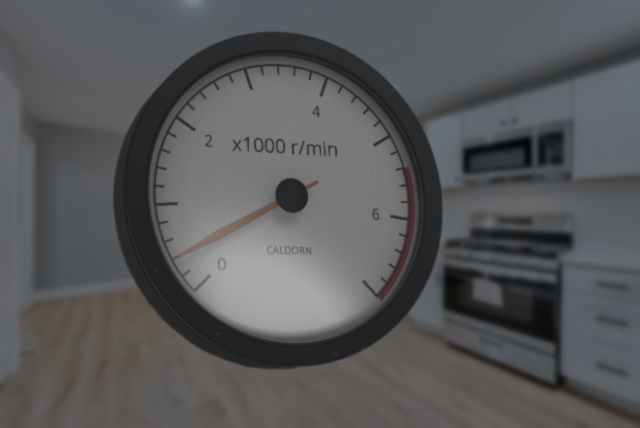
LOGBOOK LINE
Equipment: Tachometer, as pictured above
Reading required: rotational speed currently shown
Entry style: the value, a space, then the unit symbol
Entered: 400 rpm
